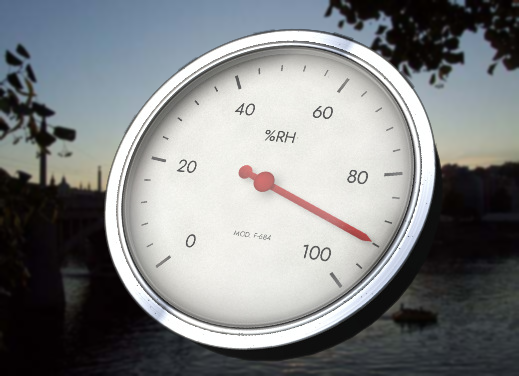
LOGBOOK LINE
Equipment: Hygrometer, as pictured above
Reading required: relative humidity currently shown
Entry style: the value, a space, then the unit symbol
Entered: 92 %
